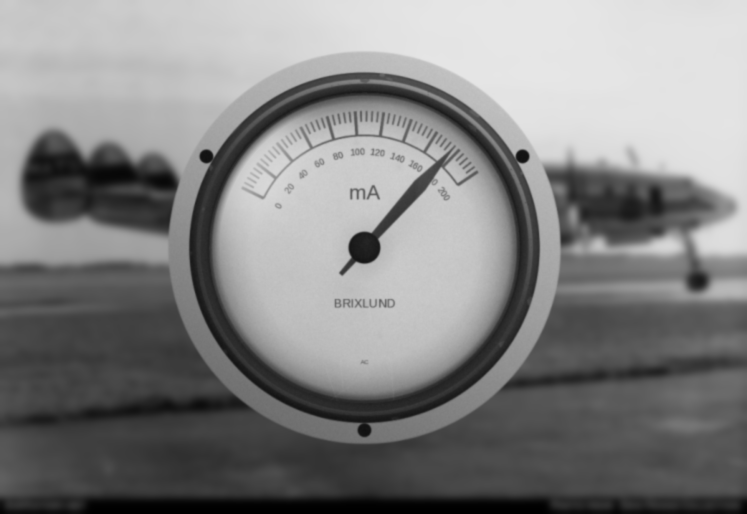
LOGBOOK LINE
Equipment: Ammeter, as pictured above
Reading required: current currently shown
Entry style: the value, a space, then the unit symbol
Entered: 176 mA
